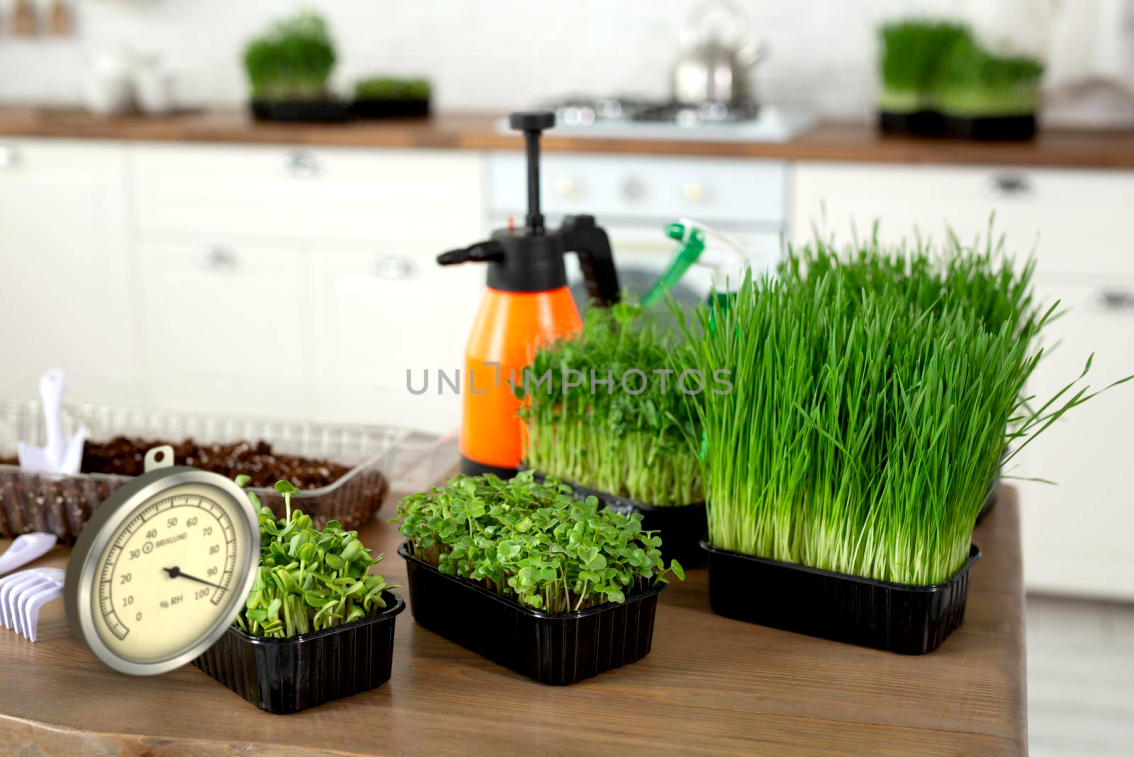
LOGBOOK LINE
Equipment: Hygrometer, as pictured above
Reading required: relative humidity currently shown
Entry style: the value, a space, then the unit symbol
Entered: 95 %
